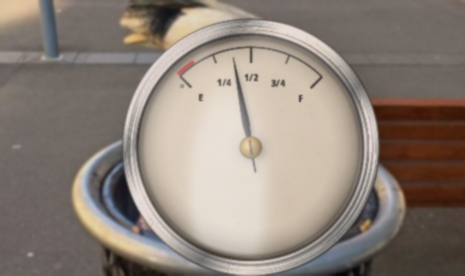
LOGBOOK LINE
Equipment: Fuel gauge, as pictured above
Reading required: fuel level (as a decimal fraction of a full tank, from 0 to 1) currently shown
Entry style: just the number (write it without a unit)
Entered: 0.375
